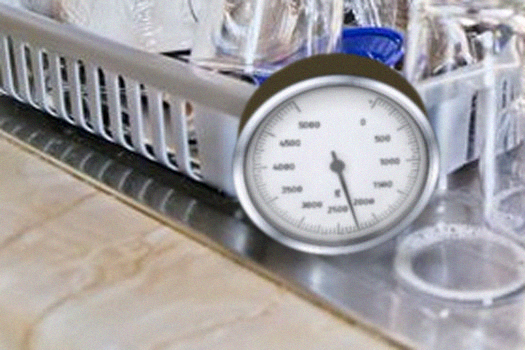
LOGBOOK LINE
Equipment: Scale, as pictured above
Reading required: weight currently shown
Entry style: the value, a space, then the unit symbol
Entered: 2250 g
